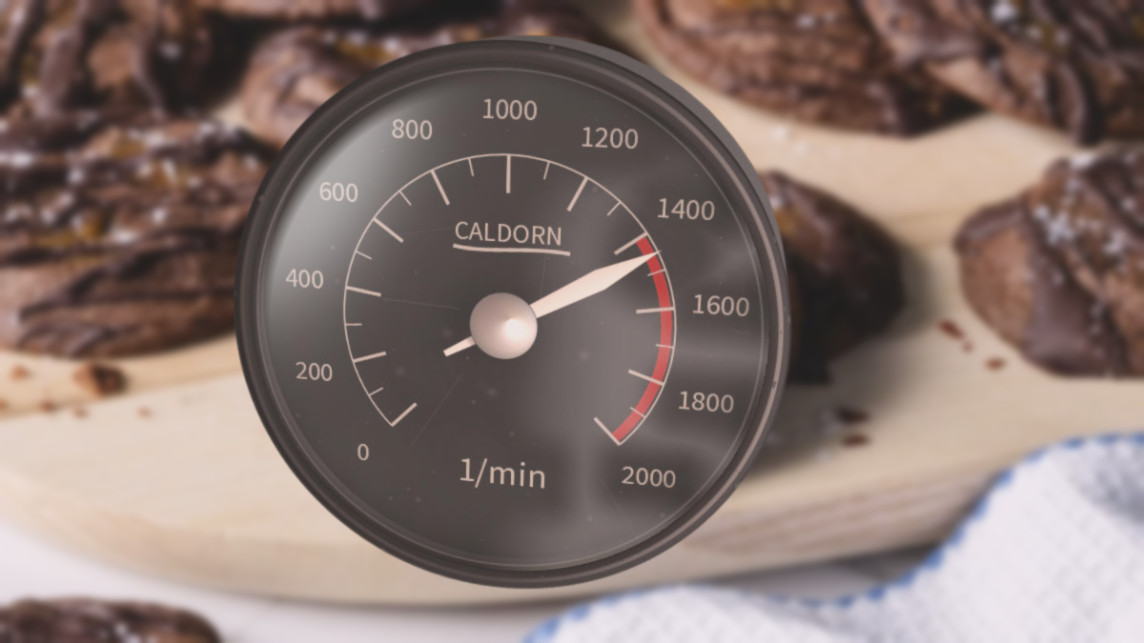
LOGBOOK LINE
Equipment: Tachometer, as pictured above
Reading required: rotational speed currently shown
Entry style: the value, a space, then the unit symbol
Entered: 1450 rpm
